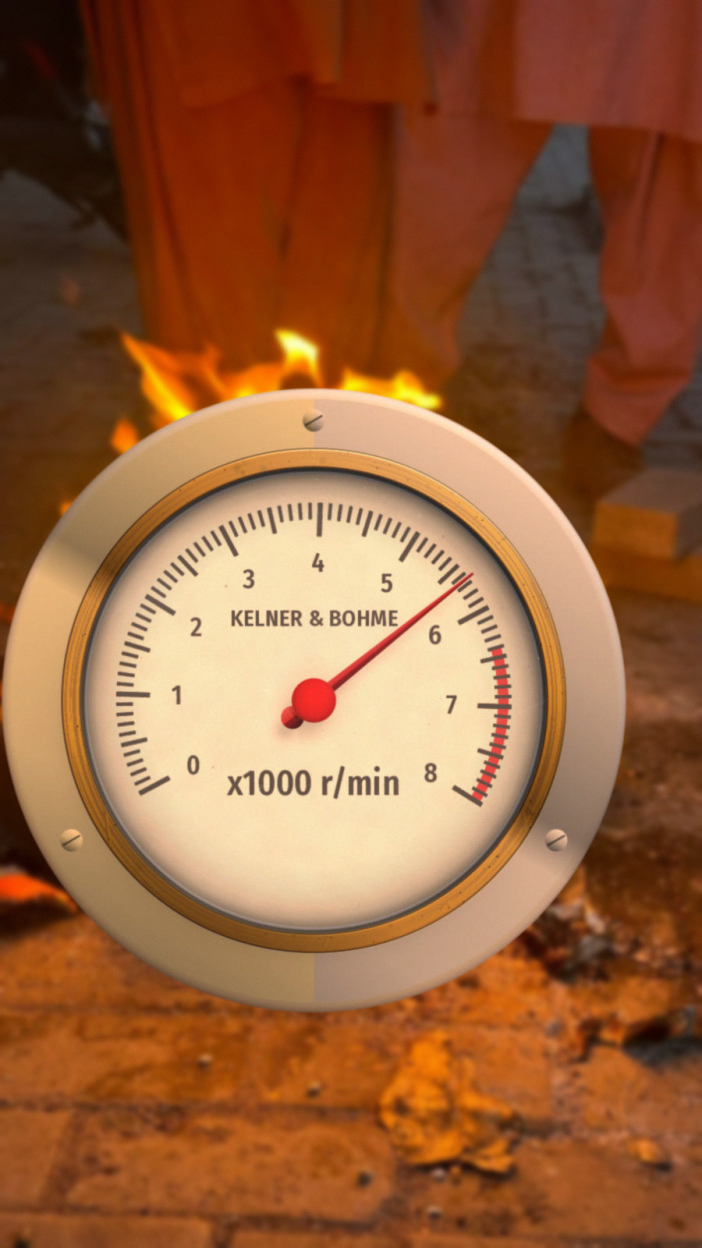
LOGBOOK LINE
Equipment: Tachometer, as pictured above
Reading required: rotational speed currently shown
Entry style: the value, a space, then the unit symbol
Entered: 5650 rpm
